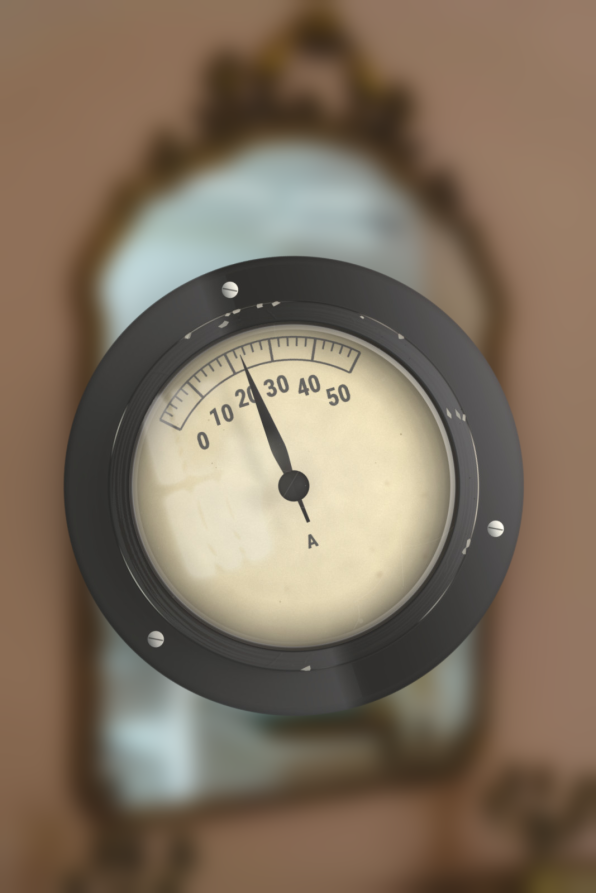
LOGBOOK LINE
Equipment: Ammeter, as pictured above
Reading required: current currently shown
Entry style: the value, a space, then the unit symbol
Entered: 23 A
